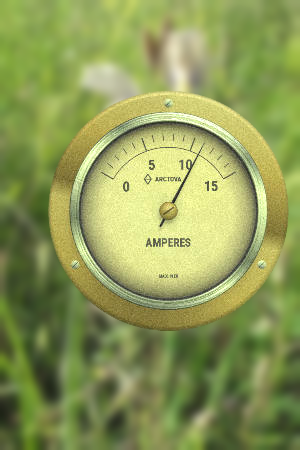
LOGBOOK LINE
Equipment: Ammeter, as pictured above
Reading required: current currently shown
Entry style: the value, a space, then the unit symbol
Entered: 11 A
